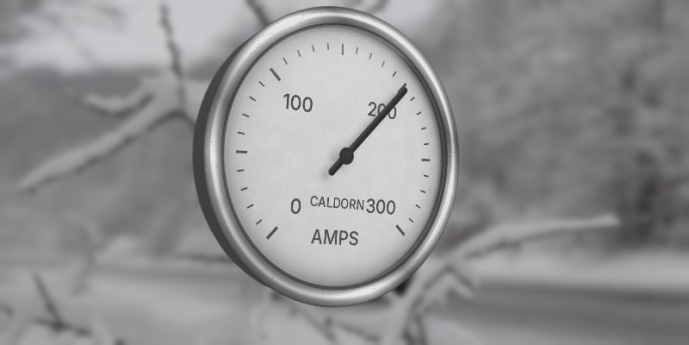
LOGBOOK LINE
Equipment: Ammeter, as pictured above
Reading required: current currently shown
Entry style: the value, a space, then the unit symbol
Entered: 200 A
